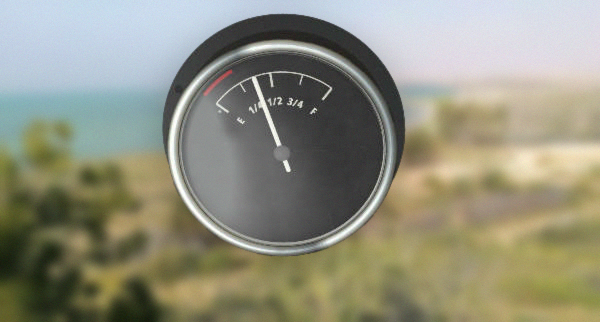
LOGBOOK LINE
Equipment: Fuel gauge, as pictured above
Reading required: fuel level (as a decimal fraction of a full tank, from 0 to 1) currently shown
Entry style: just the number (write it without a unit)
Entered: 0.375
